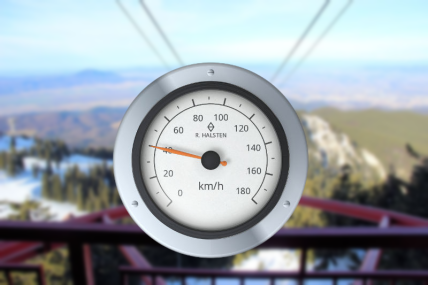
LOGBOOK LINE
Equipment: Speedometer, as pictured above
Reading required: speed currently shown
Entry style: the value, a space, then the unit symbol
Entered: 40 km/h
